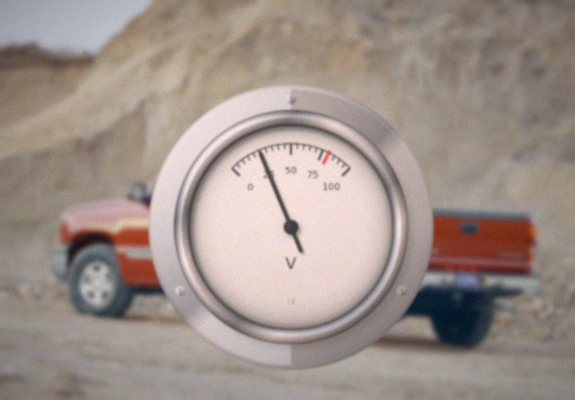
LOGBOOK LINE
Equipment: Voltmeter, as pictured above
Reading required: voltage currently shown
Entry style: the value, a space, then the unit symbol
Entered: 25 V
